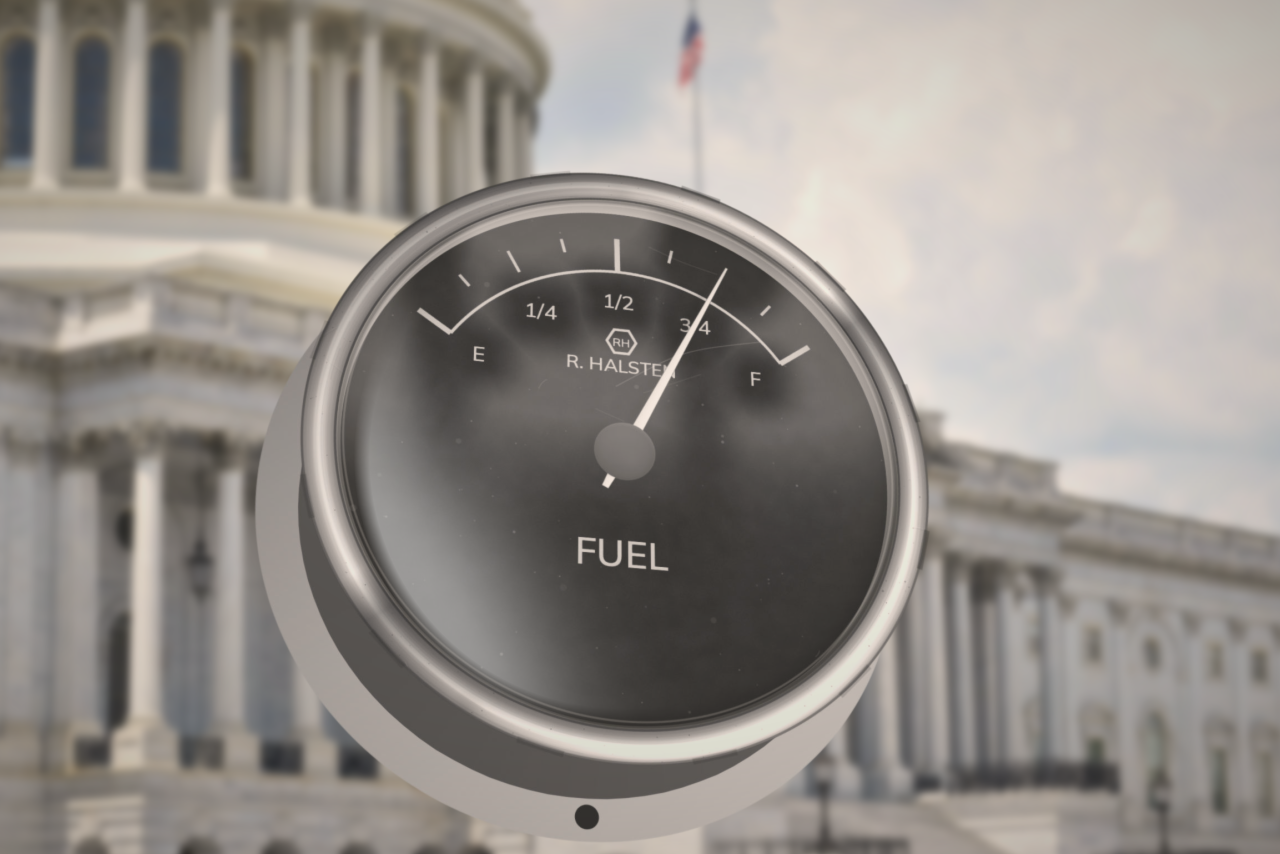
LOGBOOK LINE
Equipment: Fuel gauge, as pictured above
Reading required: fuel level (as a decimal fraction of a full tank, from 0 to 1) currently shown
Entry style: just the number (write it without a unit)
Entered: 0.75
